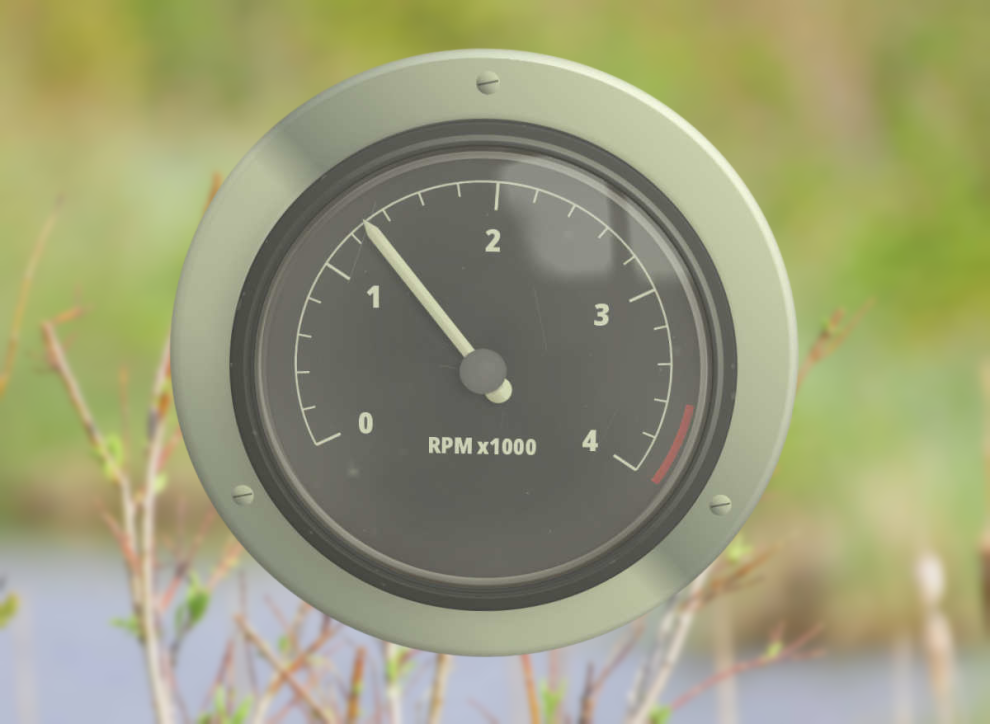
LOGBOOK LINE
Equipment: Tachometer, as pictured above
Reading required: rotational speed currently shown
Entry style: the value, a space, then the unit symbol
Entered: 1300 rpm
